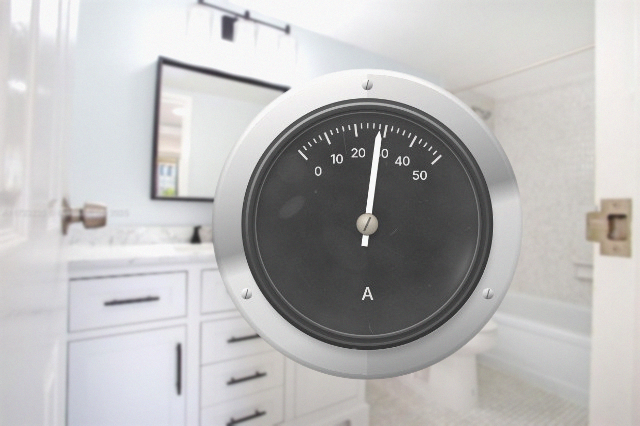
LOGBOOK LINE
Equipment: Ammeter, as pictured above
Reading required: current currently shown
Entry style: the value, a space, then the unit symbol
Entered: 28 A
